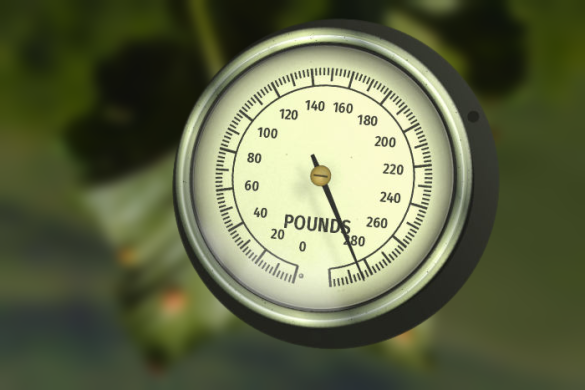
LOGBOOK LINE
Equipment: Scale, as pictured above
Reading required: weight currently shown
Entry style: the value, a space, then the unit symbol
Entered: 284 lb
